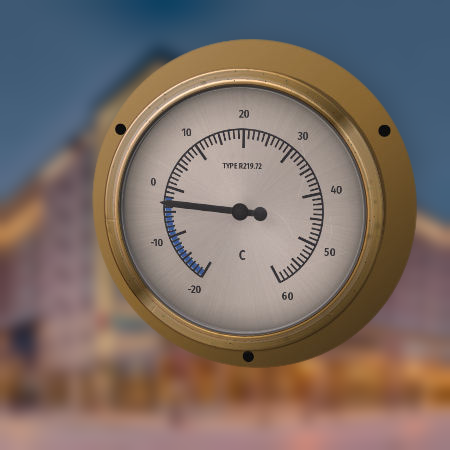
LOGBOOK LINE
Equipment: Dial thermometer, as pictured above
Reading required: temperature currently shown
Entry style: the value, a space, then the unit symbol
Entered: -3 °C
